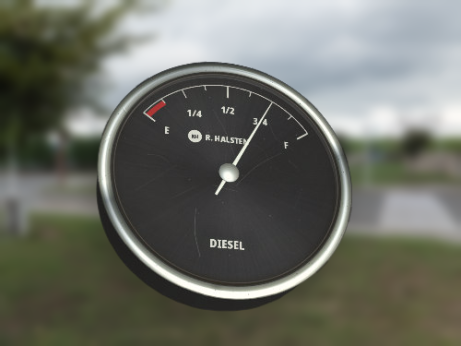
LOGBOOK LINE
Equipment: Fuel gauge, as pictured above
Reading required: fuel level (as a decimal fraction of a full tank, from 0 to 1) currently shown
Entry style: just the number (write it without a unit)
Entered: 0.75
